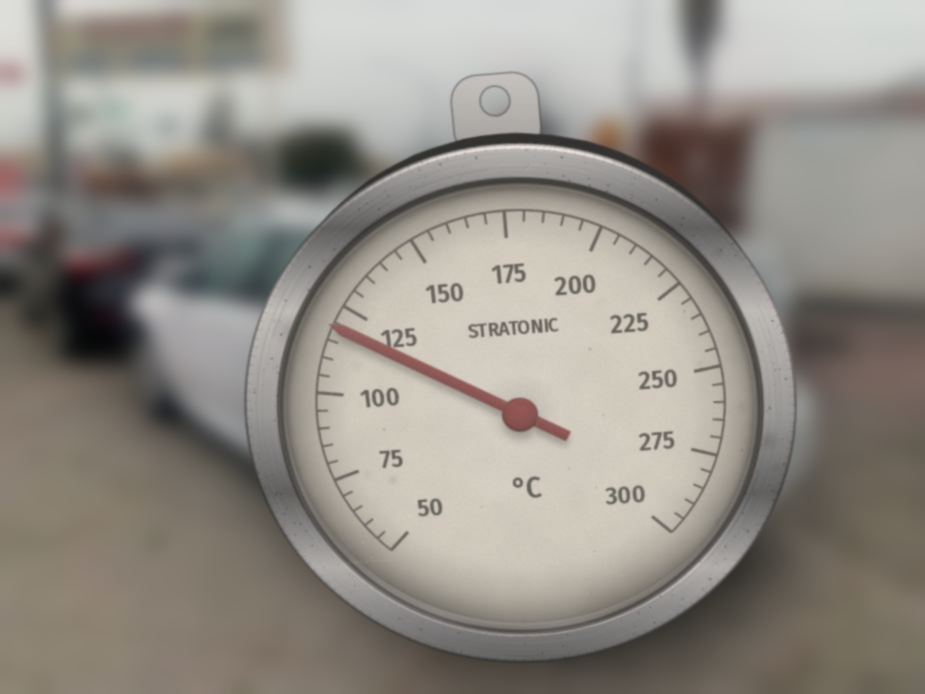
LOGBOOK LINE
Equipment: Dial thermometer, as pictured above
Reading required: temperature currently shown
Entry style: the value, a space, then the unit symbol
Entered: 120 °C
